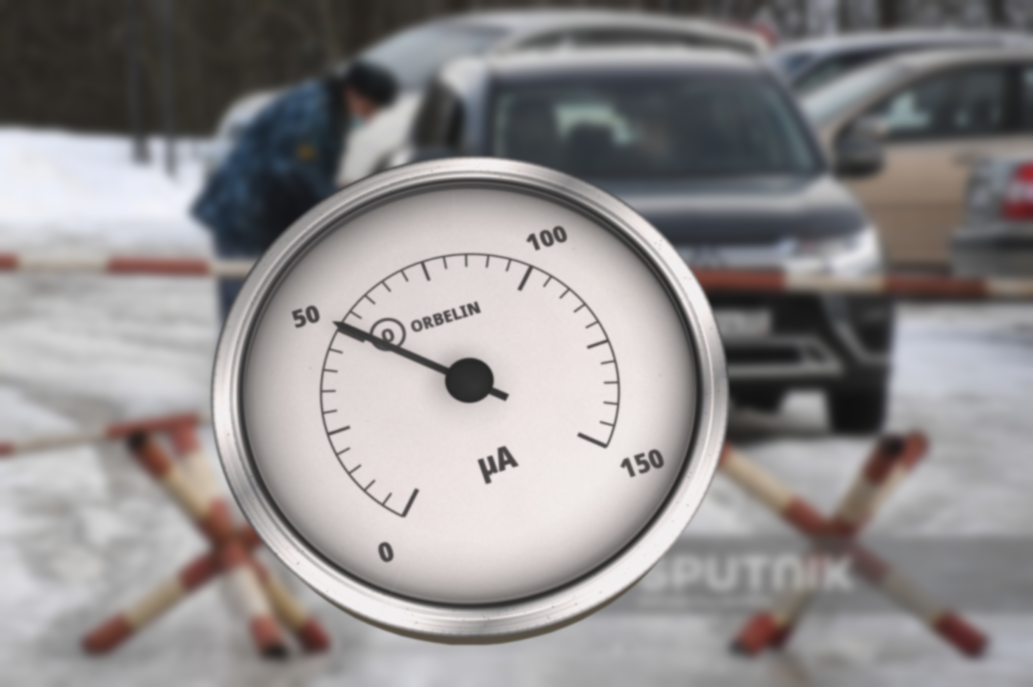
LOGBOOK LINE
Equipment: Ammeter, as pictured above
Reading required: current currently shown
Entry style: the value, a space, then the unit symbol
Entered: 50 µA
